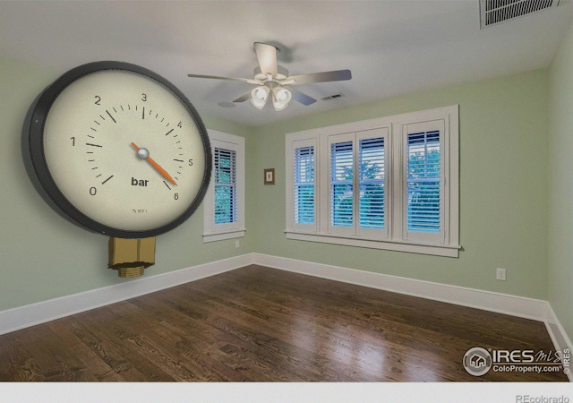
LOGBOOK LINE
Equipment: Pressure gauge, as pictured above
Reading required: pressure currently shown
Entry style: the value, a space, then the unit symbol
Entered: 5.8 bar
